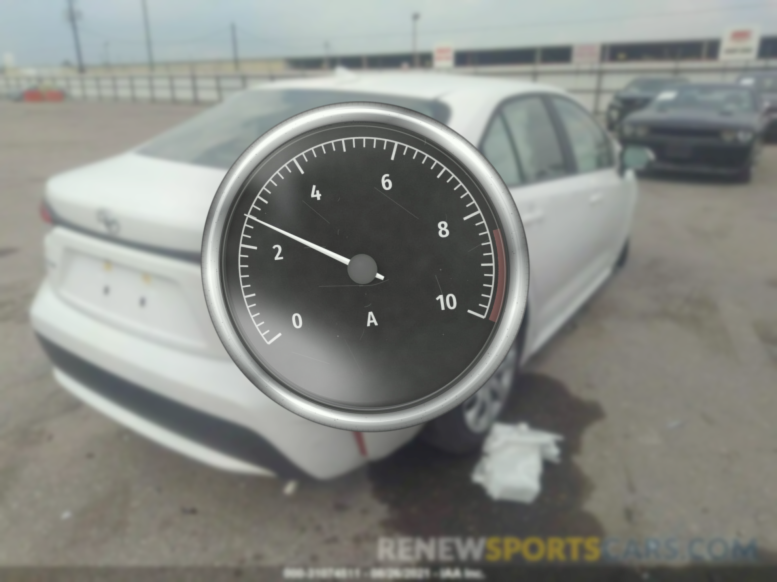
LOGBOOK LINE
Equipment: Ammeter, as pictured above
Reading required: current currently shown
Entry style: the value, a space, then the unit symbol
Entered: 2.6 A
